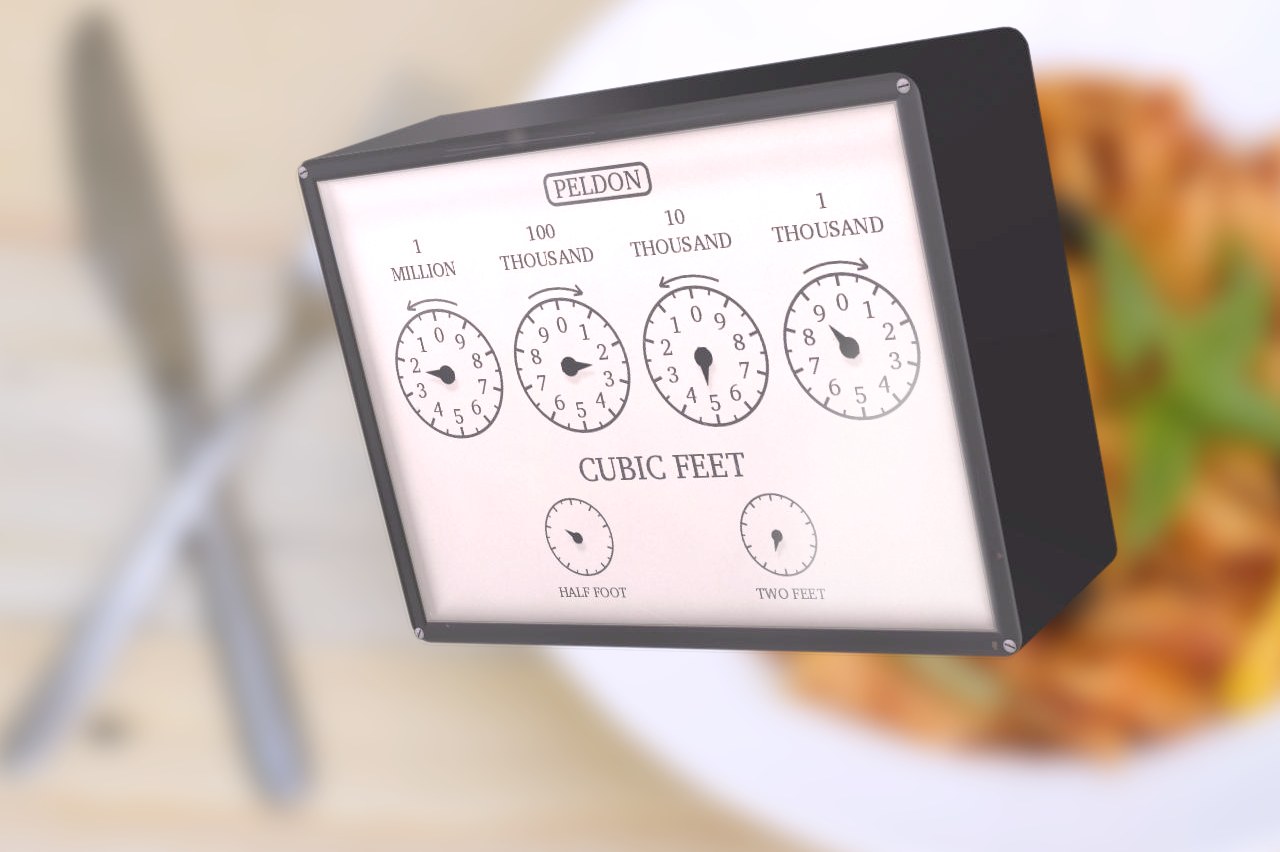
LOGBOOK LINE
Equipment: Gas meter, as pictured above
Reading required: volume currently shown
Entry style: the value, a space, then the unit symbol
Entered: 224900 ft³
